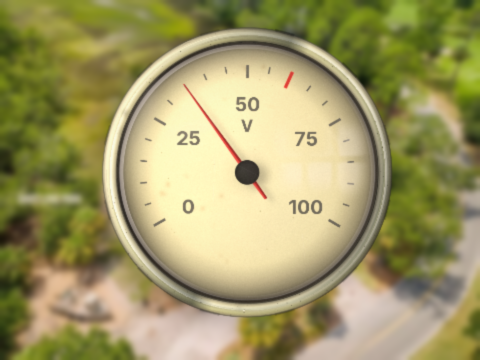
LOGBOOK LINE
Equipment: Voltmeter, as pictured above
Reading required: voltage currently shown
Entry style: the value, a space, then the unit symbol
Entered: 35 V
